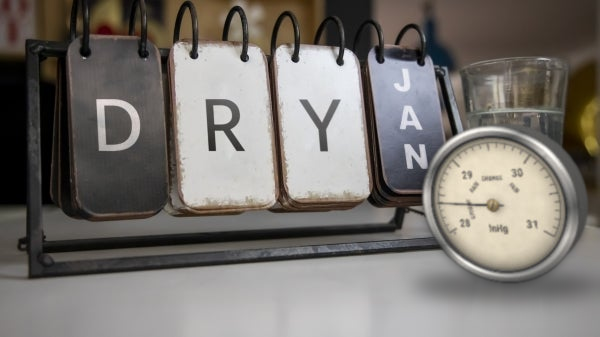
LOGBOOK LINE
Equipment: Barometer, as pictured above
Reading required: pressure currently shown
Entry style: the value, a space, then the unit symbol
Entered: 28.4 inHg
